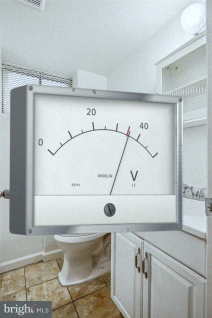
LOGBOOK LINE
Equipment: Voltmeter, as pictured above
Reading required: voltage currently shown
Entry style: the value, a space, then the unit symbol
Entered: 35 V
